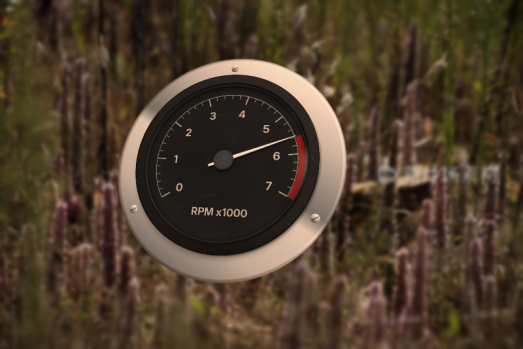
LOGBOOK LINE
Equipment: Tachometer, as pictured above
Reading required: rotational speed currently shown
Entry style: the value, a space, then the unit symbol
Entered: 5600 rpm
